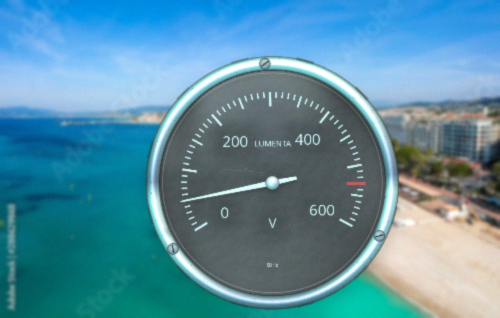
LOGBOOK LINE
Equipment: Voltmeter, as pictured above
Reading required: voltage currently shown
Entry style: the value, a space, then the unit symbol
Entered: 50 V
